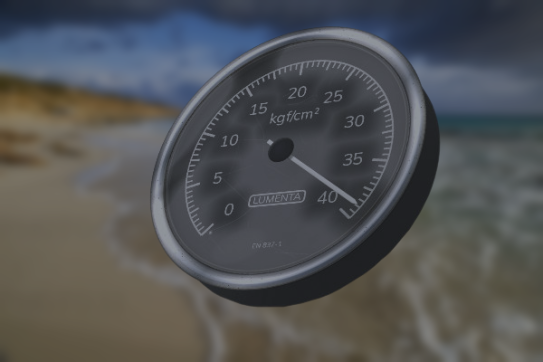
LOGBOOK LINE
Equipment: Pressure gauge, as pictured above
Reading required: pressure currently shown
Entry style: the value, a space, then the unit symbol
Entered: 39 kg/cm²
